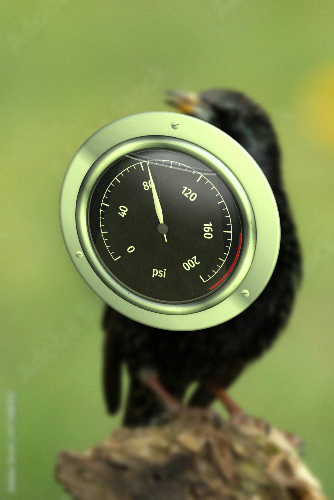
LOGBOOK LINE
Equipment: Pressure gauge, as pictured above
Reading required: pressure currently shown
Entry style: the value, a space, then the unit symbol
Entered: 85 psi
